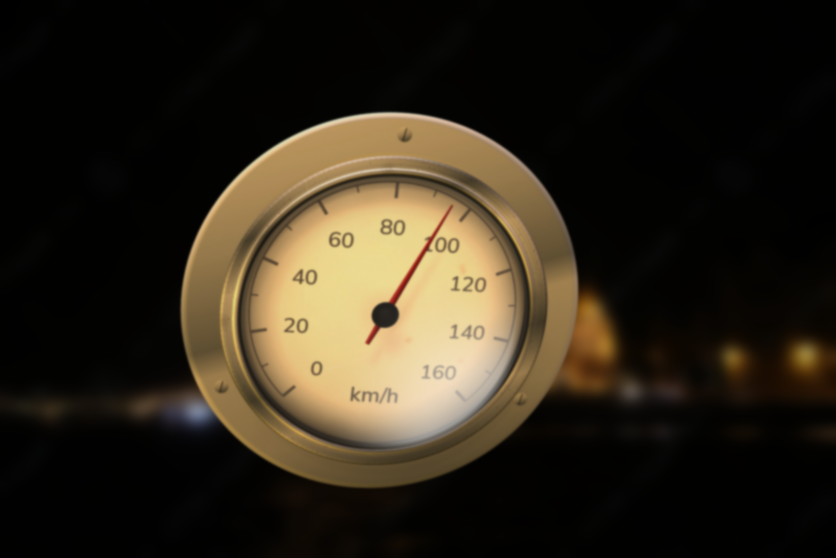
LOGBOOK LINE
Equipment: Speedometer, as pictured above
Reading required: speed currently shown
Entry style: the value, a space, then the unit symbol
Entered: 95 km/h
